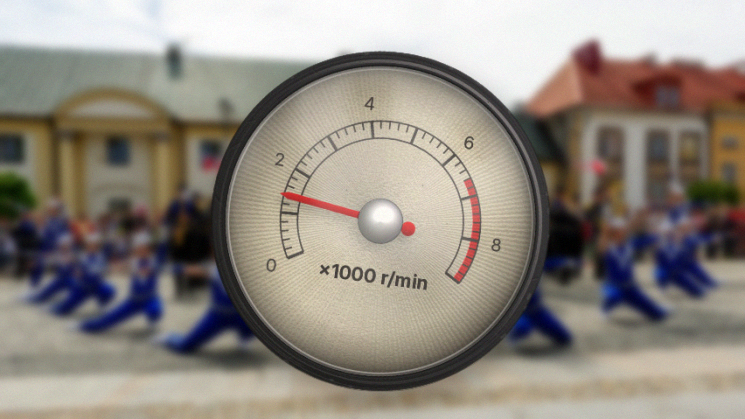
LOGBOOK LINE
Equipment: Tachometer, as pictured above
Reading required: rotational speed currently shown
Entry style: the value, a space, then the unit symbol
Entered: 1400 rpm
